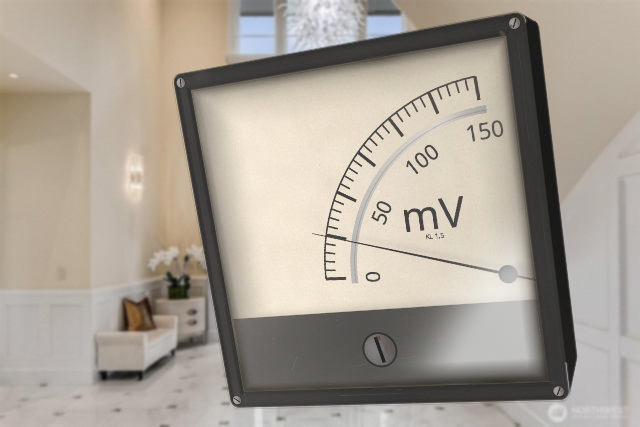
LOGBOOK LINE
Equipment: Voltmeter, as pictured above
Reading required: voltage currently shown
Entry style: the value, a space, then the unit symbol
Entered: 25 mV
